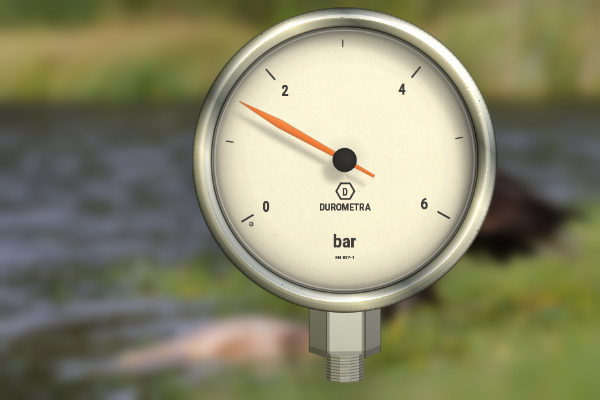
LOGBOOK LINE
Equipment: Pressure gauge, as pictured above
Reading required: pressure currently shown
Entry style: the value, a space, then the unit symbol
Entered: 1.5 bar
